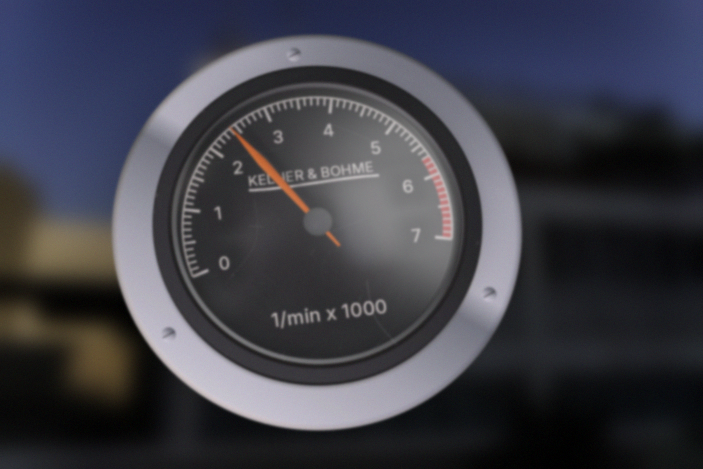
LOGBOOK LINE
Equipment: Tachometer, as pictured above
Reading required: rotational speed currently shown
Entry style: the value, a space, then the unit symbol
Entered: 2400 rpm
